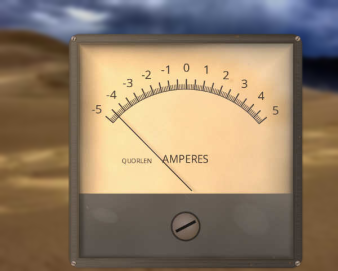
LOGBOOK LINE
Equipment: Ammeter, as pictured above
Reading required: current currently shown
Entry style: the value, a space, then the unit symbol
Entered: -4.5 A
